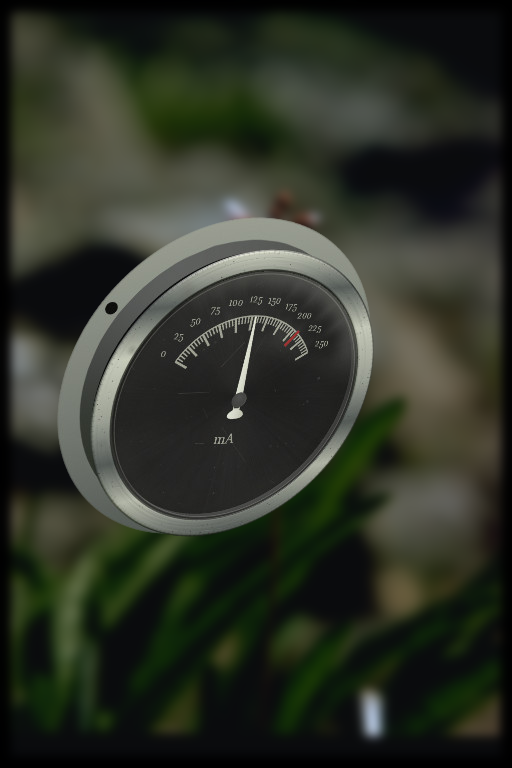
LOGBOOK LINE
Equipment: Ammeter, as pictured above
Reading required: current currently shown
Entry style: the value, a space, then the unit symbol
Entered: 125 mA
